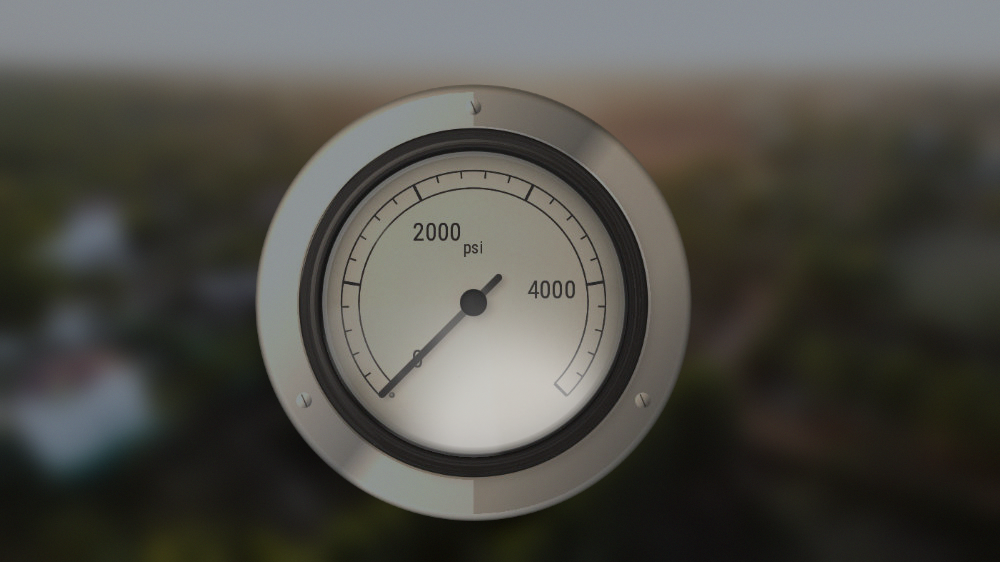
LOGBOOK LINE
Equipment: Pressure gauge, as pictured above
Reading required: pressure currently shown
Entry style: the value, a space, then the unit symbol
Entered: 0 psi
